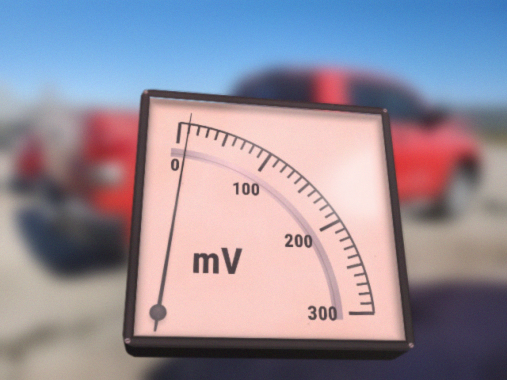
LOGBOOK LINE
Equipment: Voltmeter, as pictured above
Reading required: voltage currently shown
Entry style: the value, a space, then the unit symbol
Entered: 10 mV
